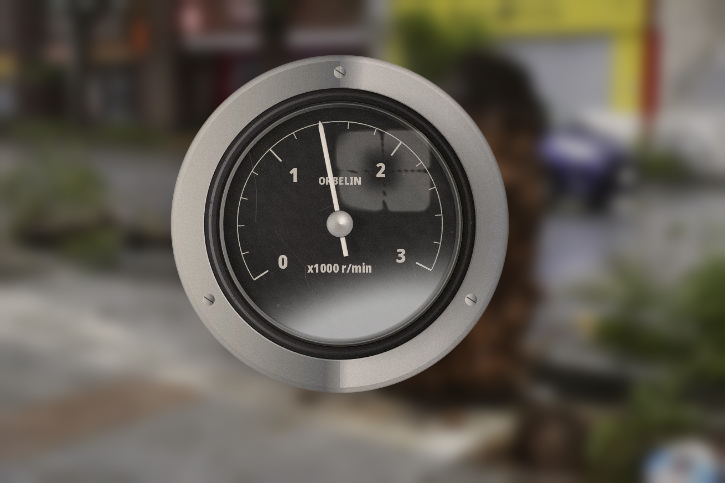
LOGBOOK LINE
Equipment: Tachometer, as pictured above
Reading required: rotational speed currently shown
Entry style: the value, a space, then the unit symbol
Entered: 1400 rpm
